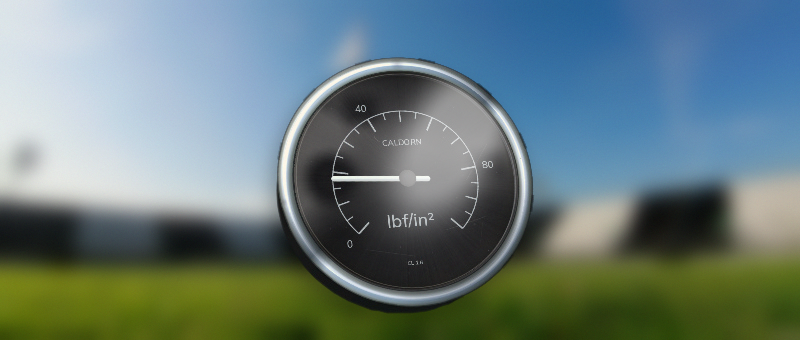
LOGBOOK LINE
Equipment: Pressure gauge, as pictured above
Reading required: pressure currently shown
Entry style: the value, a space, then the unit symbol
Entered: 17.5 psi
